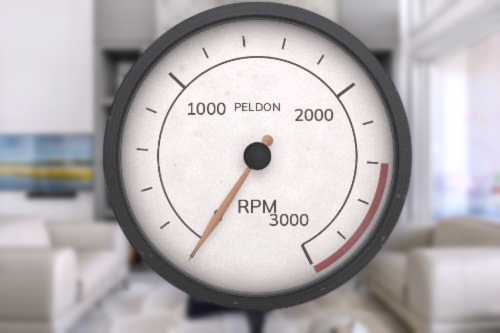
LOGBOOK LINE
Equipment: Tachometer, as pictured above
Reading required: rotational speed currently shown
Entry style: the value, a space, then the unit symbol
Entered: 0 rpm
